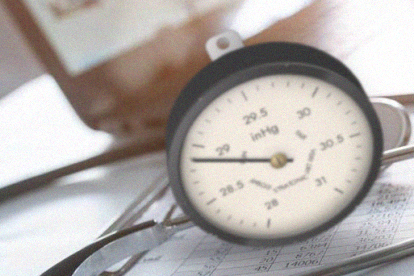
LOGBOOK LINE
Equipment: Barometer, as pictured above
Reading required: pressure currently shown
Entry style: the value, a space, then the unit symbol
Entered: 28.9 inHg
